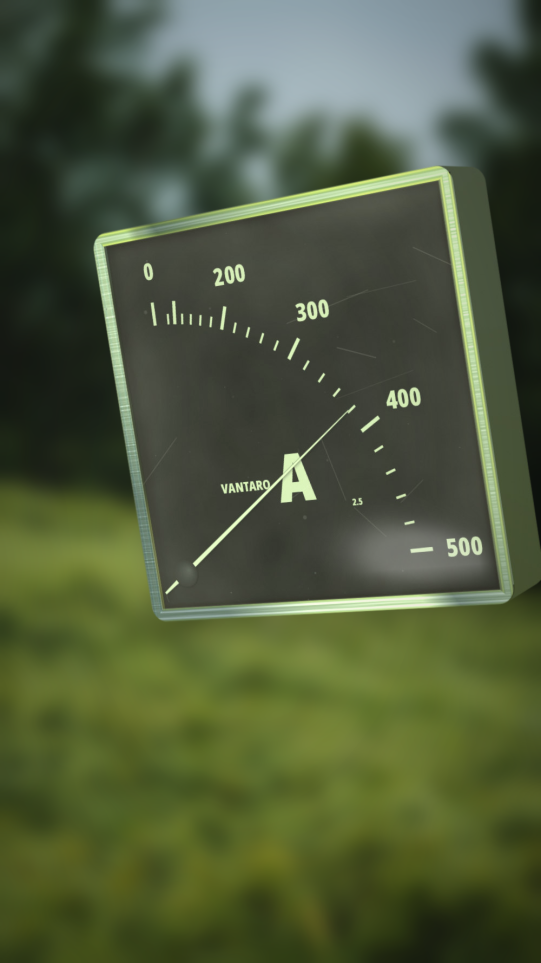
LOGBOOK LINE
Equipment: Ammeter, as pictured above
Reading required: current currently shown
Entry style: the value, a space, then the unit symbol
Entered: 380 A
